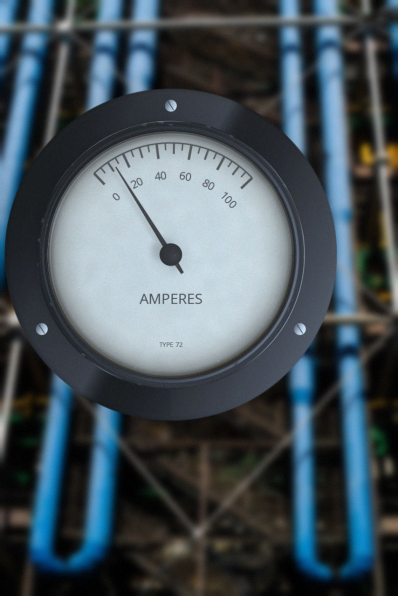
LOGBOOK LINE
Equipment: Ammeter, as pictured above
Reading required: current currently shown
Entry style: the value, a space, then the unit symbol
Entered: 12.5 A
